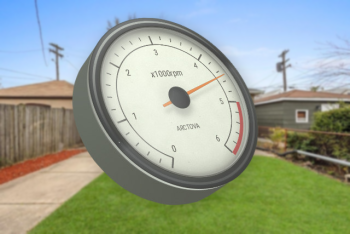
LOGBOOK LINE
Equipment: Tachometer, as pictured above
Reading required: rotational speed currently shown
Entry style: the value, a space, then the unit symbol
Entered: 4500 rpm
